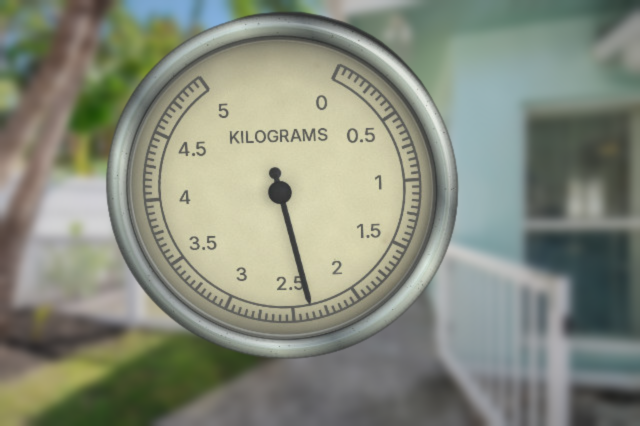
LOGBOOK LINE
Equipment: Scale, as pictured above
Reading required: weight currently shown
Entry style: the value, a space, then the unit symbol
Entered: 2.35 kg
